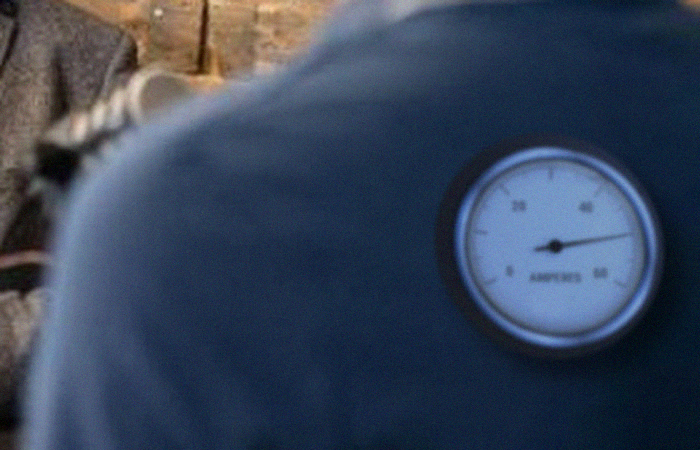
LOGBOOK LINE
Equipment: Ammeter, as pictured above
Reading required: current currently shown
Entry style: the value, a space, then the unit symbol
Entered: 50 A
